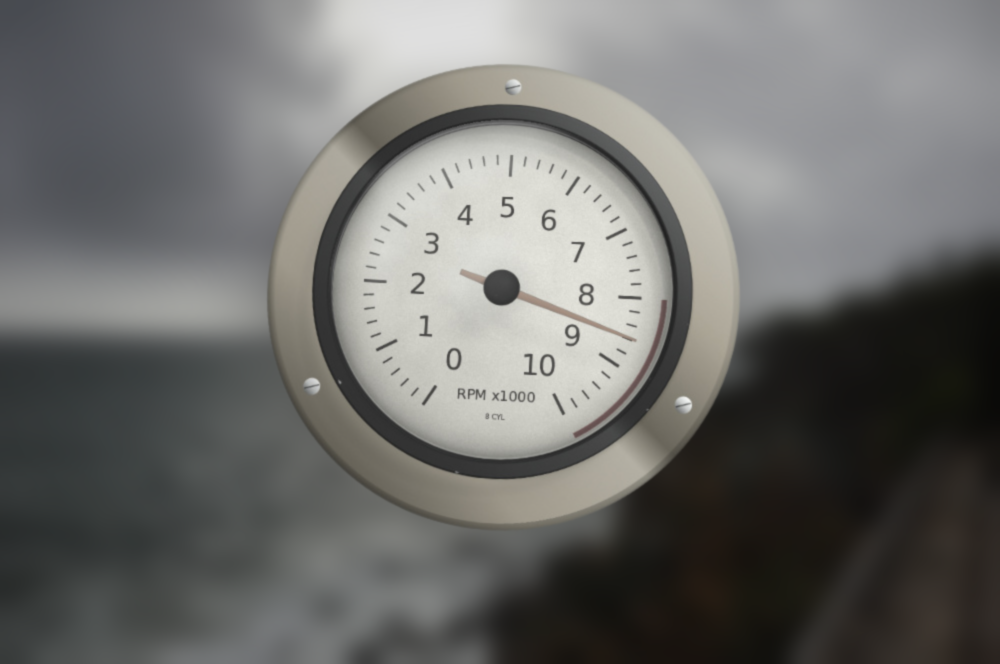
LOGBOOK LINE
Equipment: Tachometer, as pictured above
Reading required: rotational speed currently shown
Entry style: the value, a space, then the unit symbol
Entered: 8600 rpm
